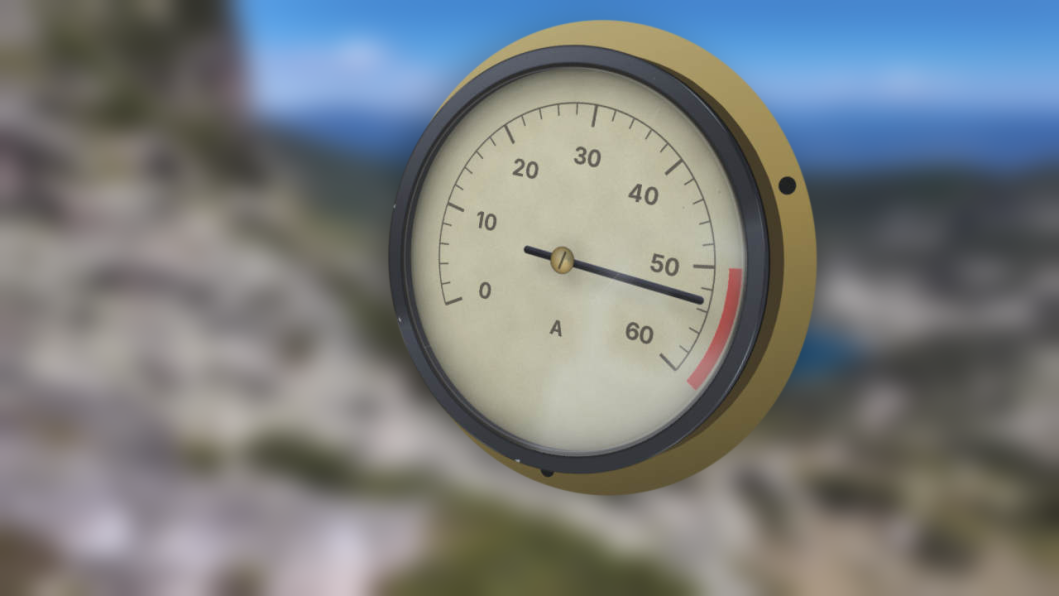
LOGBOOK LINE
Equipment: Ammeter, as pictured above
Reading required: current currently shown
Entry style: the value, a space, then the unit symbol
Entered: 53 A
